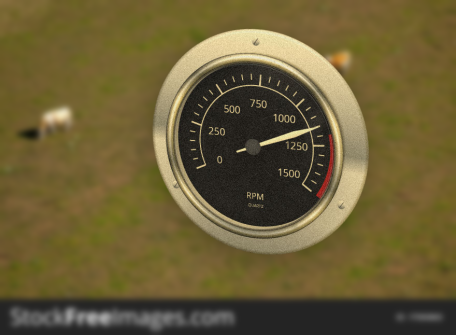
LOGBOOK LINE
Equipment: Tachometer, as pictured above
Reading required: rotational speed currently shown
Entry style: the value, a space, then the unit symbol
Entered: 1150 rpm
